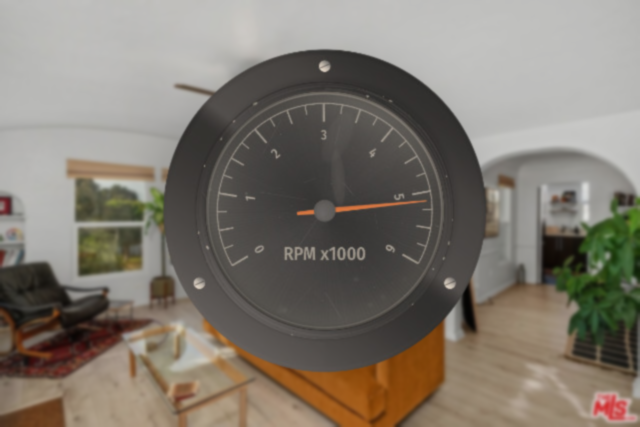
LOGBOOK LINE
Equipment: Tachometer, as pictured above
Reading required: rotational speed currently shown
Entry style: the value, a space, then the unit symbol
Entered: 5125 rpm
